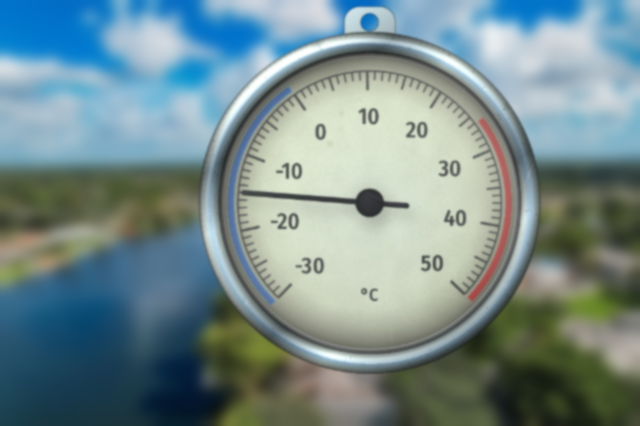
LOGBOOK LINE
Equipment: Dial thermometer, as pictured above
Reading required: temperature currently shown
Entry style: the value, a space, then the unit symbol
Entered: -15 °C
